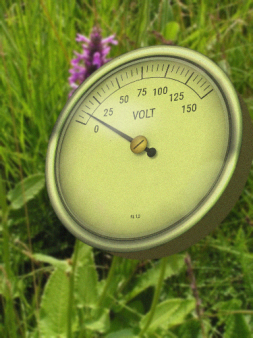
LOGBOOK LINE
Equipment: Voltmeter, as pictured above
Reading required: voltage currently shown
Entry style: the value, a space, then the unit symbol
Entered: 10 V
